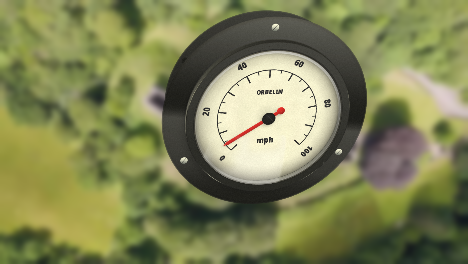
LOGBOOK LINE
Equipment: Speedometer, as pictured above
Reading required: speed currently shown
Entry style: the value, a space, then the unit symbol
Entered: 5 mph
